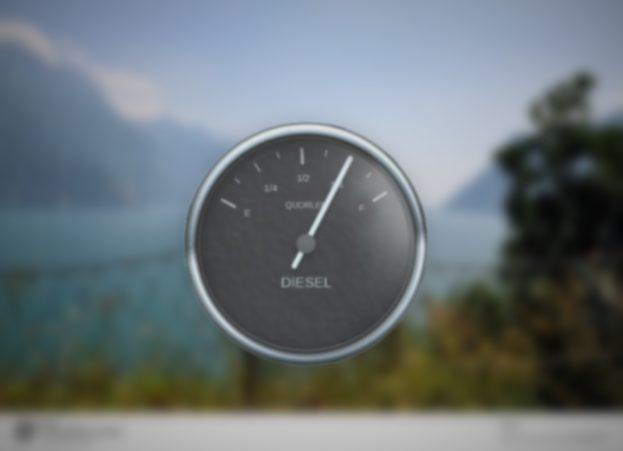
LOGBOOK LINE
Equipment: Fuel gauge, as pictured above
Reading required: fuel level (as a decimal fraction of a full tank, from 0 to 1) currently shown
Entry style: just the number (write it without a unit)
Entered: 0.75
